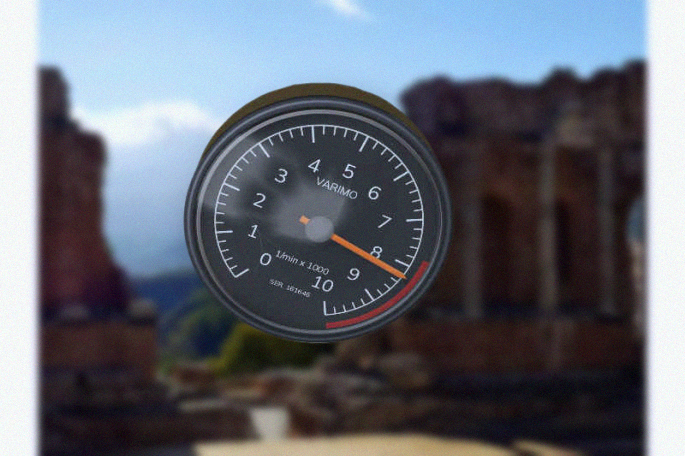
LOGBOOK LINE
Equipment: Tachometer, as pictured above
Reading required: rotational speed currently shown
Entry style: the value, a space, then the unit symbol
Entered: 8200 rpm
